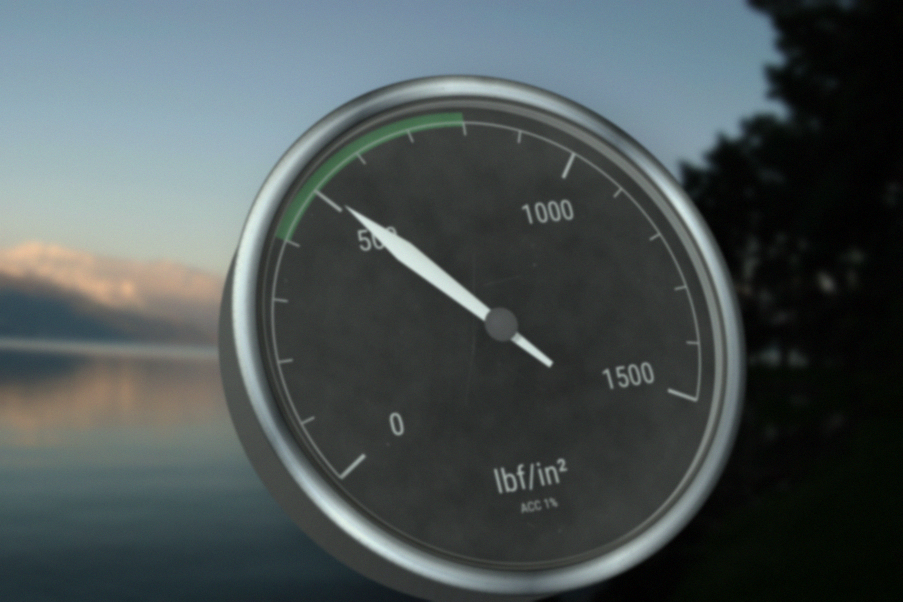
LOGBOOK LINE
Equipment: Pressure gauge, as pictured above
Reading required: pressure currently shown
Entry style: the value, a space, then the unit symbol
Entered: 500 psi
